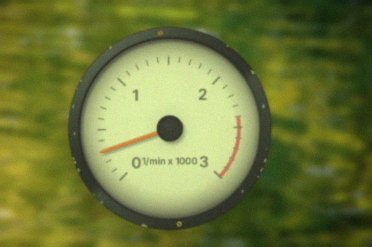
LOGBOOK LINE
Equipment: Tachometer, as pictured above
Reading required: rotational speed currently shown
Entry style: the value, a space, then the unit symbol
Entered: 300 rpm
